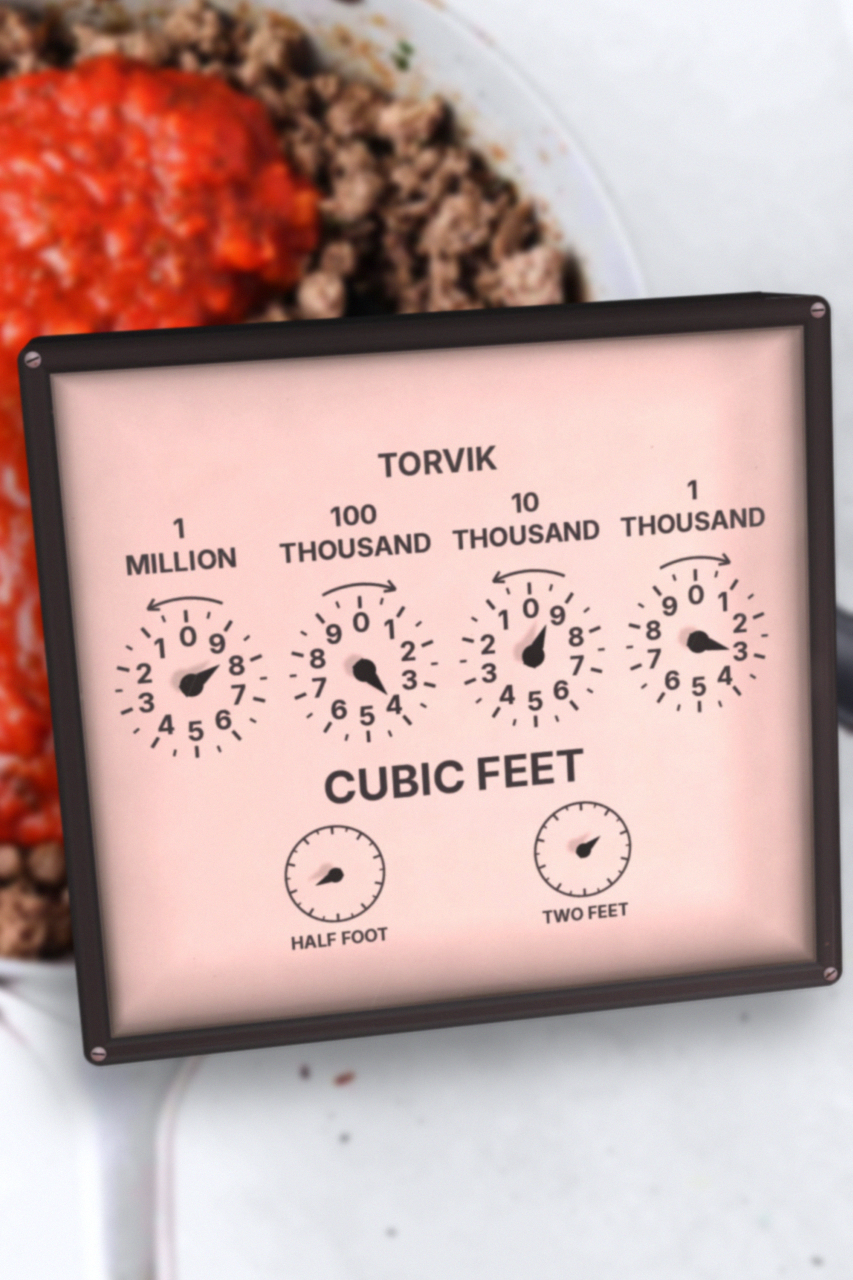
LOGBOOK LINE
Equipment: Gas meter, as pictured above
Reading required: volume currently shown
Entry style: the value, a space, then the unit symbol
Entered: 839300 ft³
